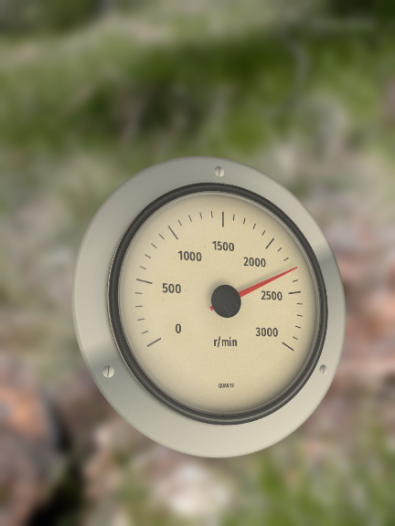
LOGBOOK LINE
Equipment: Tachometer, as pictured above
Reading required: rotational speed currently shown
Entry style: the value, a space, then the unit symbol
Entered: 2300 rpm
